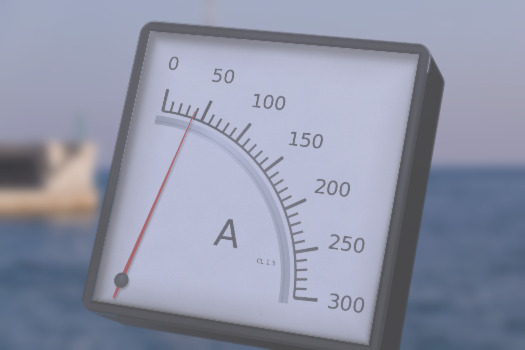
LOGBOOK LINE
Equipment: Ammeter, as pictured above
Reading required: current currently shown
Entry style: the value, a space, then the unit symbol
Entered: 40 A
